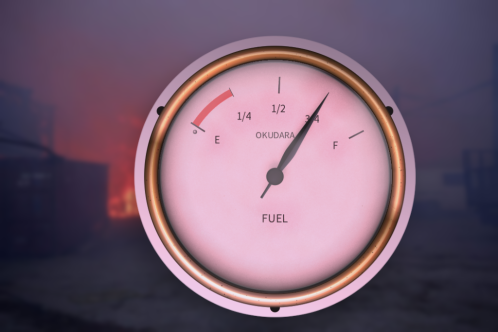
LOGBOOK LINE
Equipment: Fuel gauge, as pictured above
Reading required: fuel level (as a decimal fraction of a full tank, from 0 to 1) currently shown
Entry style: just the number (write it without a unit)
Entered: 0.75
